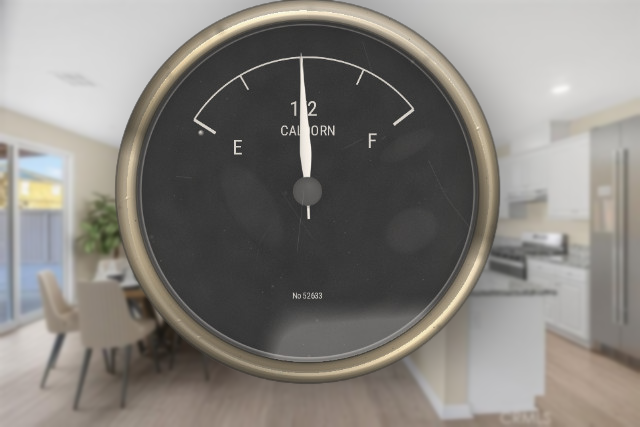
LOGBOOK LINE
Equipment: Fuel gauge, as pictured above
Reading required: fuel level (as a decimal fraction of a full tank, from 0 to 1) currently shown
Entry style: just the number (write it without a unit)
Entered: 0.5
